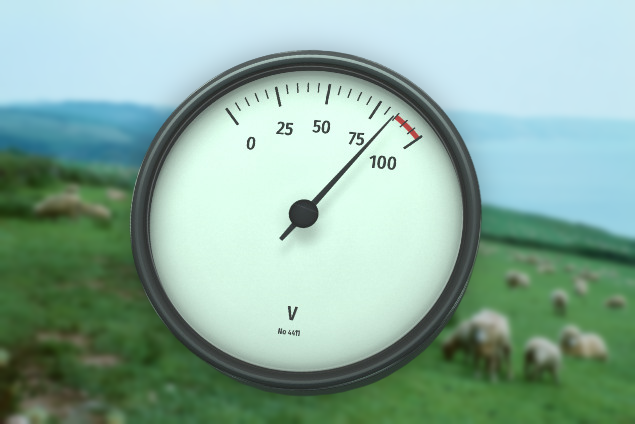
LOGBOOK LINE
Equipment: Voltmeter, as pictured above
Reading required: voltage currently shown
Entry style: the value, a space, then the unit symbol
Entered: 85 V
